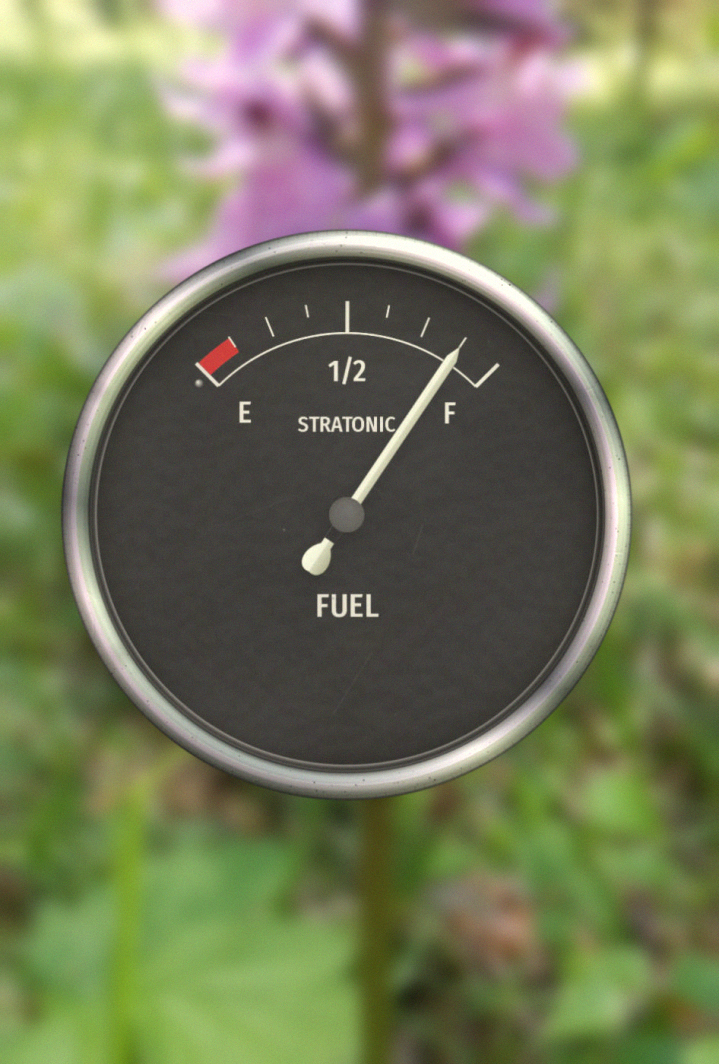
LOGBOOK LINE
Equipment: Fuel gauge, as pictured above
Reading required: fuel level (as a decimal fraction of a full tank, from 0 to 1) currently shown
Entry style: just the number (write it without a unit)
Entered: 0.875
